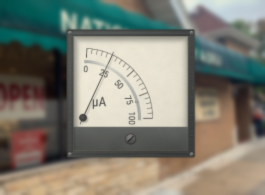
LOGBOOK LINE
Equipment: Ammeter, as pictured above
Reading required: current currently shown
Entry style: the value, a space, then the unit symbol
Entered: 25 µA
